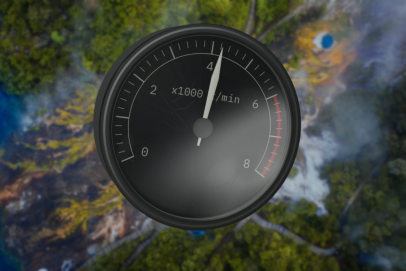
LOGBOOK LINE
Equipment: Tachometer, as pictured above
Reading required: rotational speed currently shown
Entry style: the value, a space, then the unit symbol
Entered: 4200 rpm
